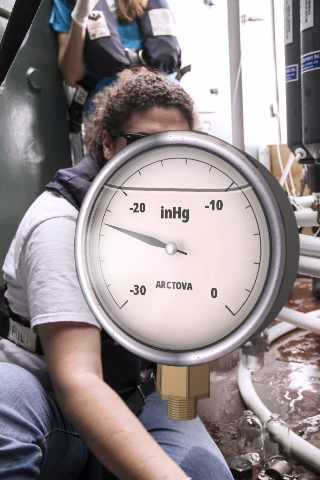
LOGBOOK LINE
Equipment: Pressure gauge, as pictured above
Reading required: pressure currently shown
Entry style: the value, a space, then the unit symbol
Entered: -23 inHg
